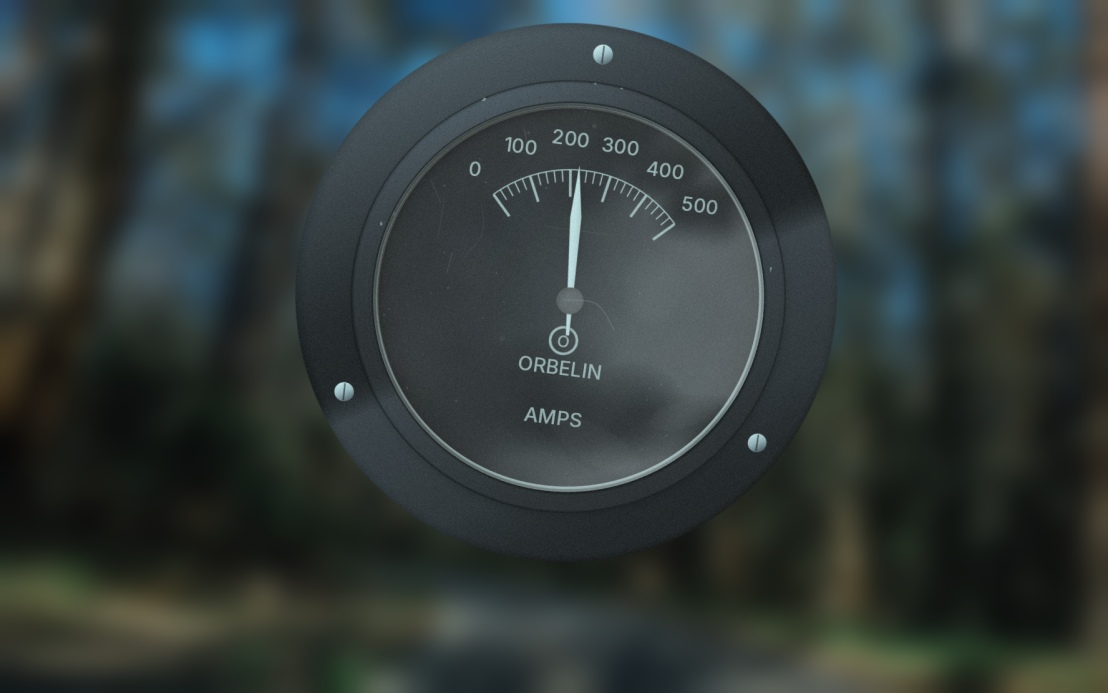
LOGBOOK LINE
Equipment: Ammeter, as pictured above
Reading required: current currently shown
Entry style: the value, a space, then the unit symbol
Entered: 220 A
